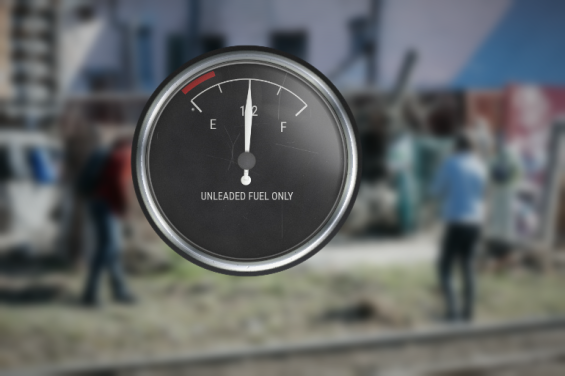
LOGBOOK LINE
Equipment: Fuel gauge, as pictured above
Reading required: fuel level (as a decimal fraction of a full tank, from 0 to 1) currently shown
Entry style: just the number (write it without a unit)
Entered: 0.5
